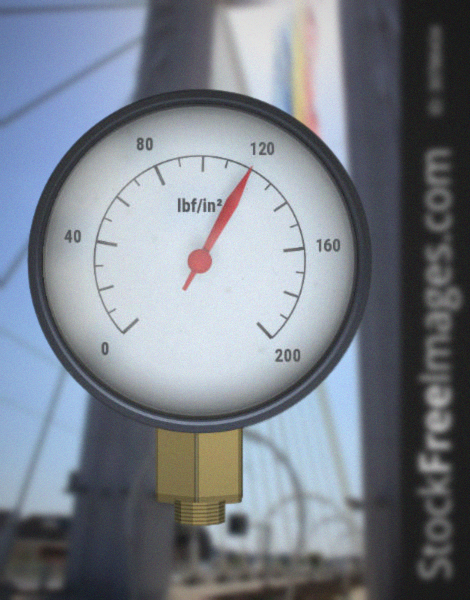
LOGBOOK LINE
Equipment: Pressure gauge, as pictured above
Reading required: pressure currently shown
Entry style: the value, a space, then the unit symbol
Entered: 120 psi
